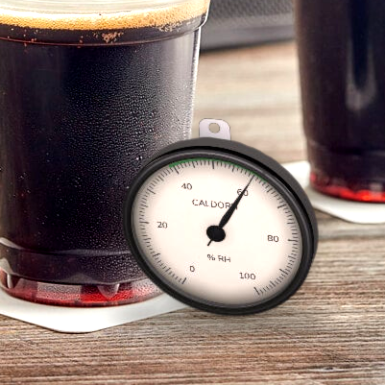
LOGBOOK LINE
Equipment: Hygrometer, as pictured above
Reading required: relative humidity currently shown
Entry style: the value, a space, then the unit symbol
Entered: 60 %
